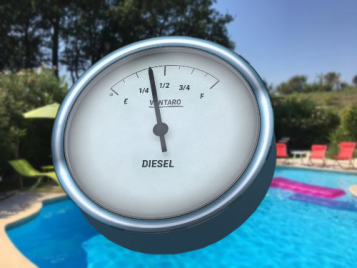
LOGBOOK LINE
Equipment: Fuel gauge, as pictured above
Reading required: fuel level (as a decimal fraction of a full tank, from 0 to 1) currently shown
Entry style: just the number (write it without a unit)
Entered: 0.375
